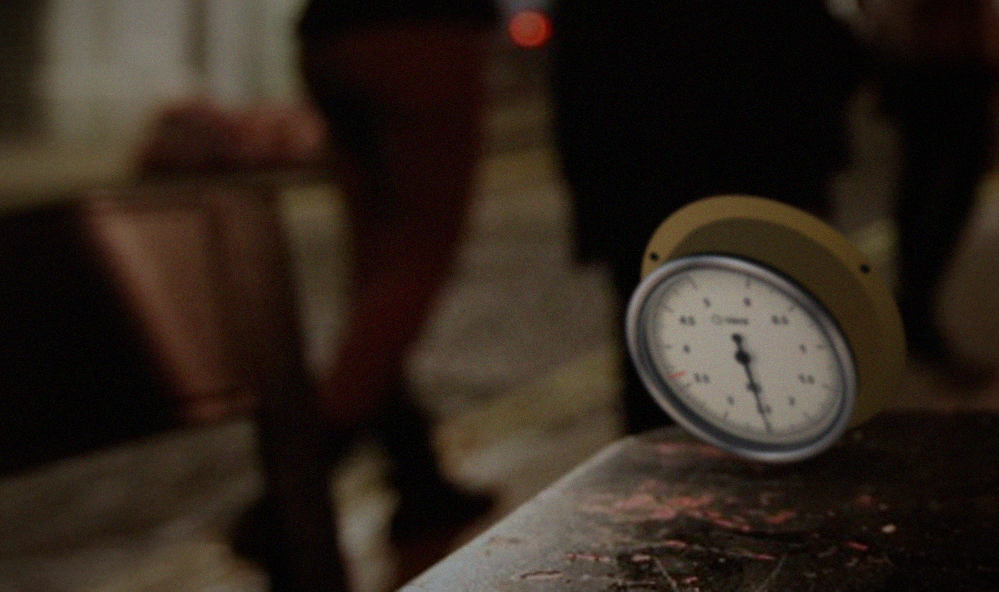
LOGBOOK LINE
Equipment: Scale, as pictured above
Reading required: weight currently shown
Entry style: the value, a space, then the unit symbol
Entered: 2.5 kg
